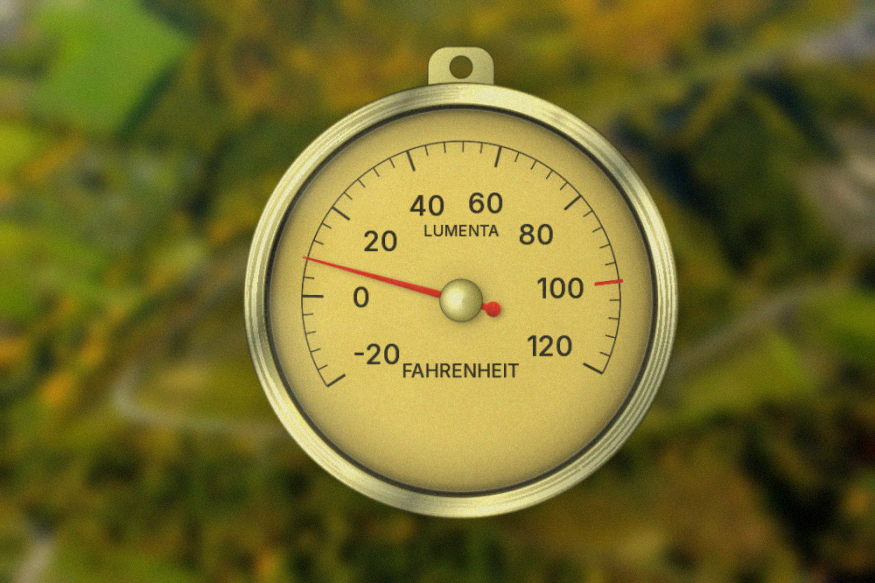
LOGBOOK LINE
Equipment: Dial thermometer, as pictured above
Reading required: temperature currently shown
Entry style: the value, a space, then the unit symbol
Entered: 8 °F
